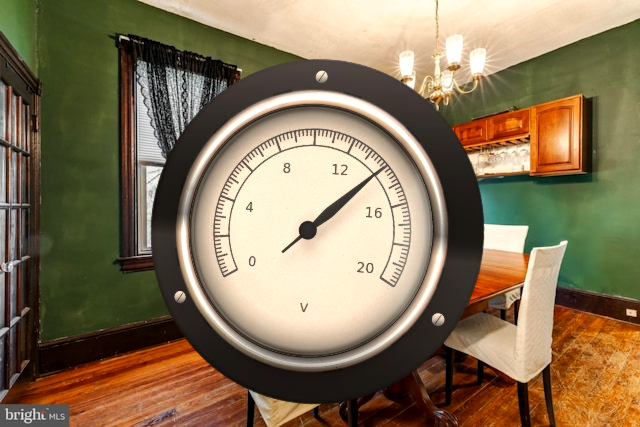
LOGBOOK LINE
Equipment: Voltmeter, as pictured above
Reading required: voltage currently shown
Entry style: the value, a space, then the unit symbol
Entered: 14 V
